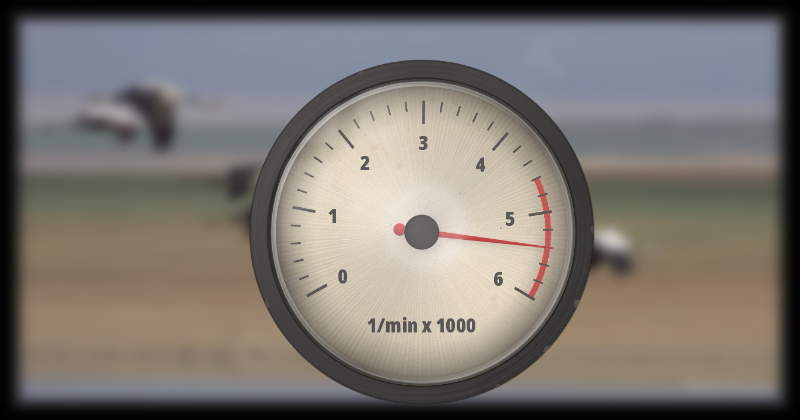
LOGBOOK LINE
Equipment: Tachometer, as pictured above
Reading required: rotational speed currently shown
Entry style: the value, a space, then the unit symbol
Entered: 5400 rpm
